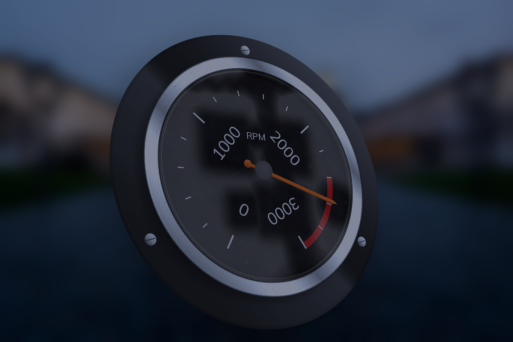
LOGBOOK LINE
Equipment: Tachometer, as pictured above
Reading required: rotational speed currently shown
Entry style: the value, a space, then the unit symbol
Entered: 2600 rpm
